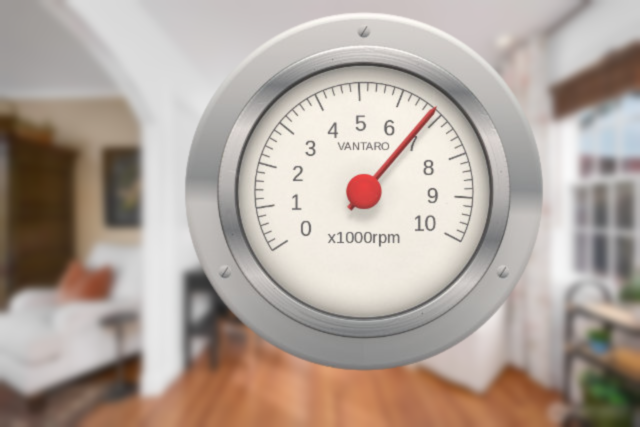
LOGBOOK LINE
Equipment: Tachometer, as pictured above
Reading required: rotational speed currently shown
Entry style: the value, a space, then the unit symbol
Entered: 6800 rpm
